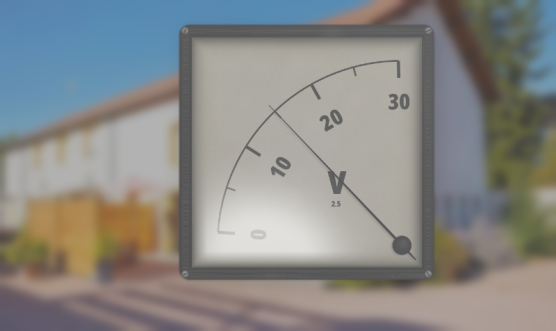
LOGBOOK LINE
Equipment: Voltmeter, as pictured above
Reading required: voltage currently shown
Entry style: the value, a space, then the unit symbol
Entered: 15 V
